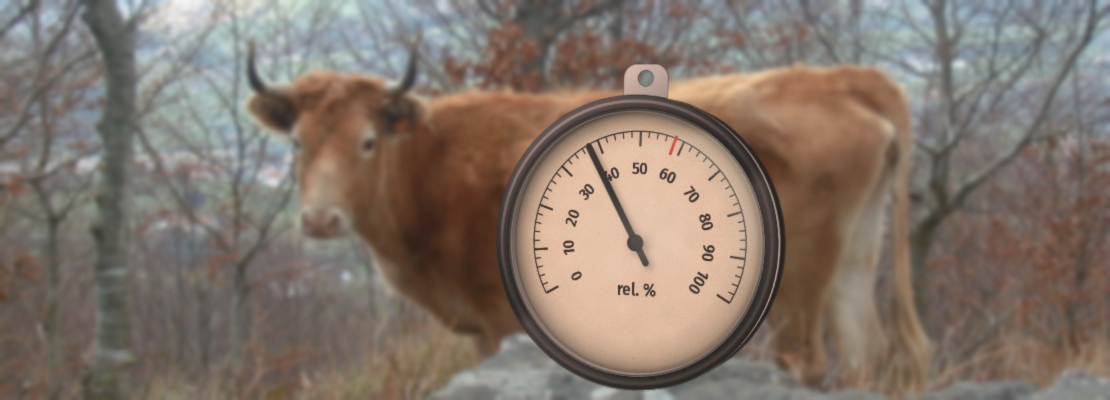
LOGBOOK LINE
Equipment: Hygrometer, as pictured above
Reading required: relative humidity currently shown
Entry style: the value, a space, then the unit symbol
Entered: 38 %
